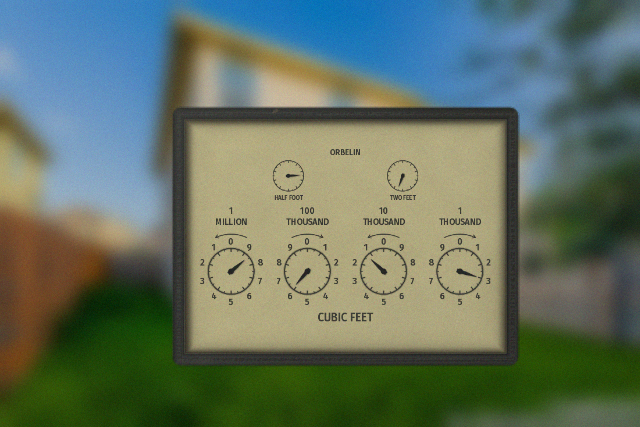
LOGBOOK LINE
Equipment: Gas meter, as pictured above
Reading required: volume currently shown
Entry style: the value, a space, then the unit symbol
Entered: 861300 ft³
